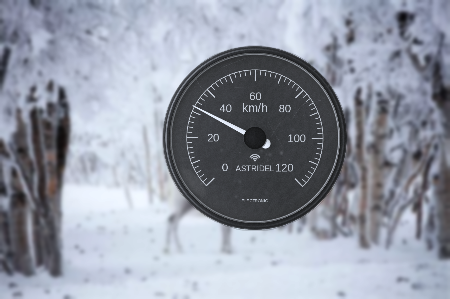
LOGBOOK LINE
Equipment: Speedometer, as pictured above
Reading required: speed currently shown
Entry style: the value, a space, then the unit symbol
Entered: 32 km/h
